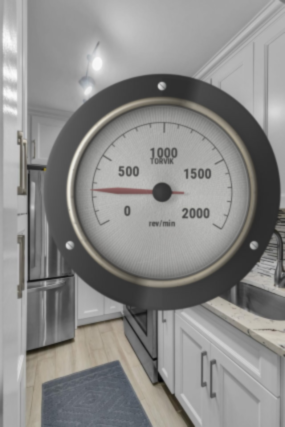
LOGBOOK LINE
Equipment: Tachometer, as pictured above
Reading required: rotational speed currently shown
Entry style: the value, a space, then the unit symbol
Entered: 250 rpm
